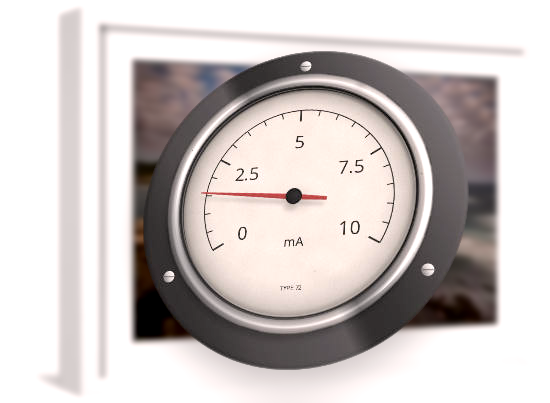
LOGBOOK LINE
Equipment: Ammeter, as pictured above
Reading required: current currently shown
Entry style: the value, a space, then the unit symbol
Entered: 1.5 mA
